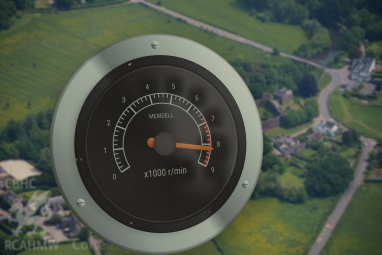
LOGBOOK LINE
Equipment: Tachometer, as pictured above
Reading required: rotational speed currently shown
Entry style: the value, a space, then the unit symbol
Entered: 8200 rpm
